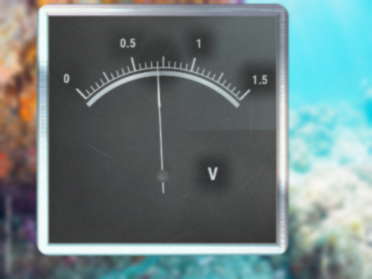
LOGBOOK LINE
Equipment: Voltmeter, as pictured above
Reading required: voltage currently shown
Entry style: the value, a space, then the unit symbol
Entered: 0.7 V
